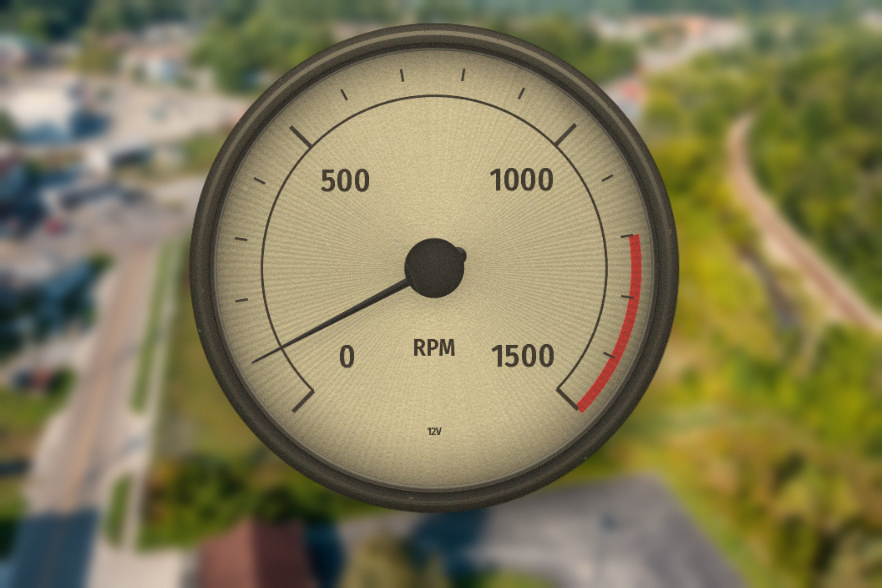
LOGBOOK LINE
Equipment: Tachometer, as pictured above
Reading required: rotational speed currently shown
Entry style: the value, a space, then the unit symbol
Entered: 100 rpm
